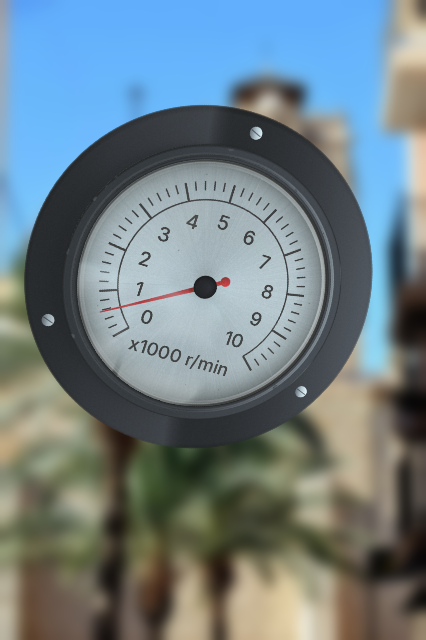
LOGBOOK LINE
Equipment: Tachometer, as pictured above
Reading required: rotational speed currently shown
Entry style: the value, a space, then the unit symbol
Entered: 600 rpm
